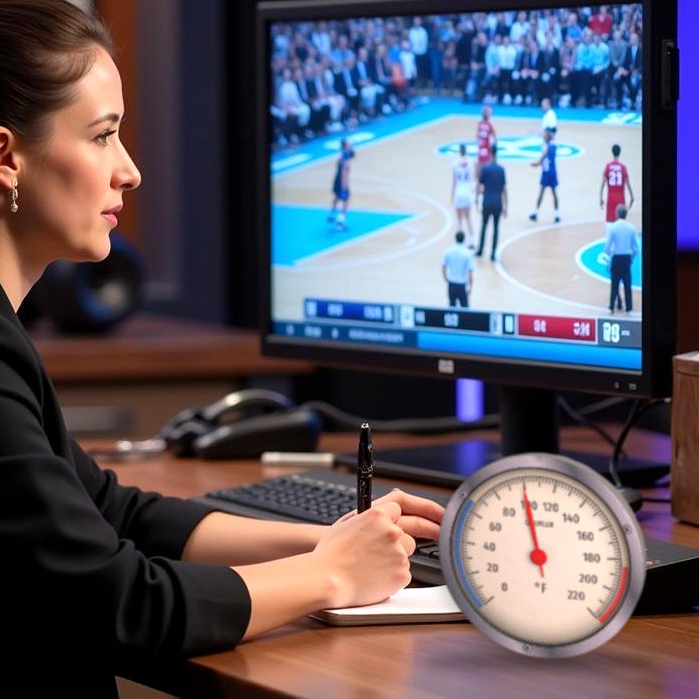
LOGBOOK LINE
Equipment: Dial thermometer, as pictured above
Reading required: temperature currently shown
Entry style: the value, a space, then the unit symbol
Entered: 100 °F
